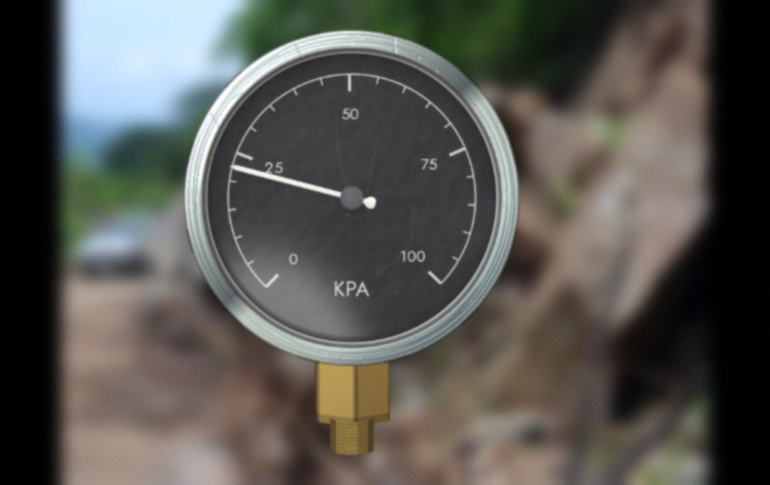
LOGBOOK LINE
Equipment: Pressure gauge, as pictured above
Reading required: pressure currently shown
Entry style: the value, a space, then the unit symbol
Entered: 22.5 kPa
